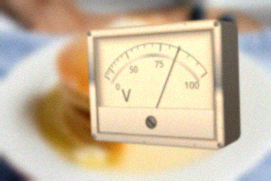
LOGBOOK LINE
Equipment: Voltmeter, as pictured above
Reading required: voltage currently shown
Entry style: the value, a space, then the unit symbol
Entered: 85 V
